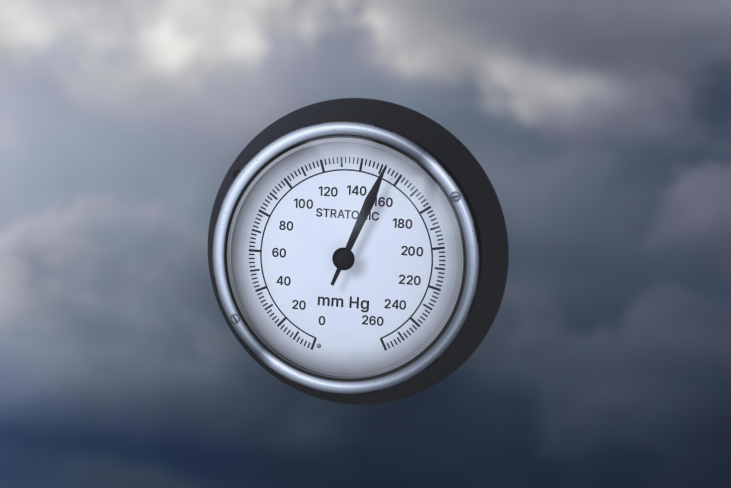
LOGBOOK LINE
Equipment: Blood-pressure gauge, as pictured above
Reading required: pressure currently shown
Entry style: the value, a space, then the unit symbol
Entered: 152 mmHg
